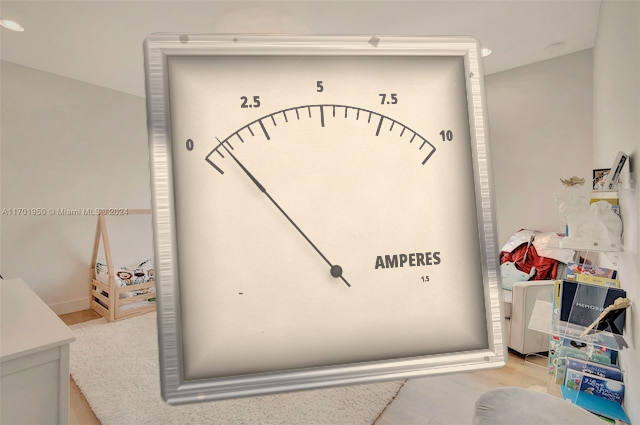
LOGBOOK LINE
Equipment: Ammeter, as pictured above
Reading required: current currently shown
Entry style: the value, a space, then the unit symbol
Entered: 0.75 A
